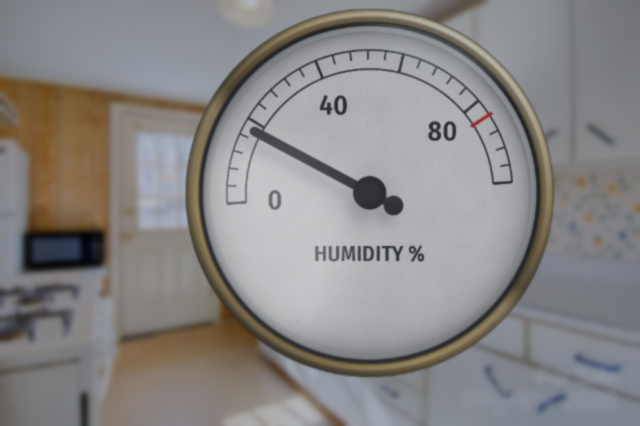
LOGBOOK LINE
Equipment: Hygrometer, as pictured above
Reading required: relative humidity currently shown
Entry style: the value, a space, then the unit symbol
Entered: 18 %
